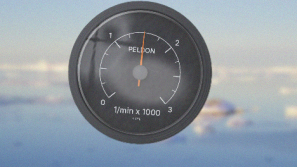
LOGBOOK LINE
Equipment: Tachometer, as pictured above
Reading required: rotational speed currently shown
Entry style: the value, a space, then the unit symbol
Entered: 1500 rpm
